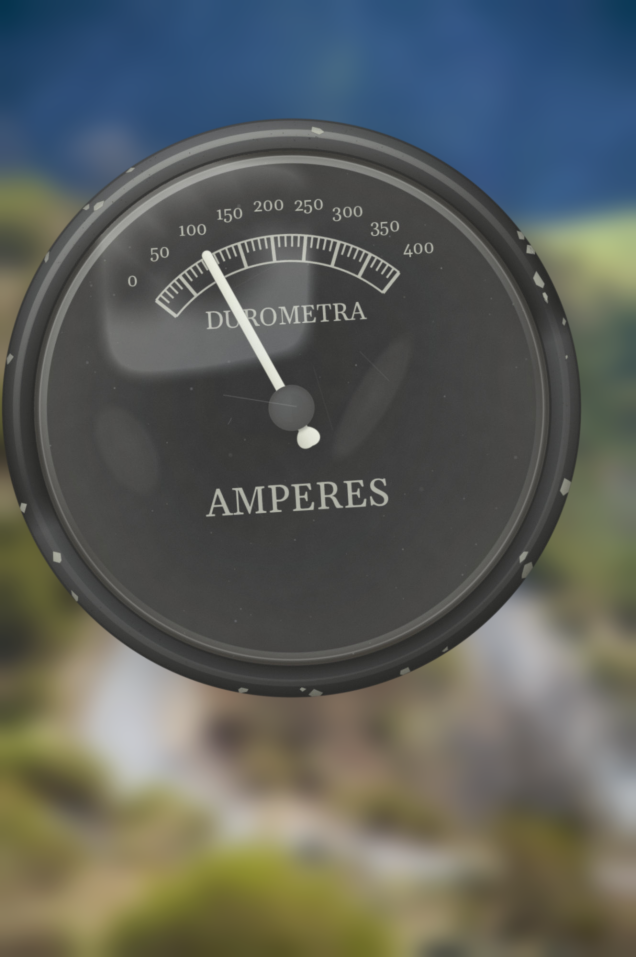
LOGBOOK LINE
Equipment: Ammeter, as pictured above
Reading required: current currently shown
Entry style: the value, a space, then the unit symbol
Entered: 100 A
